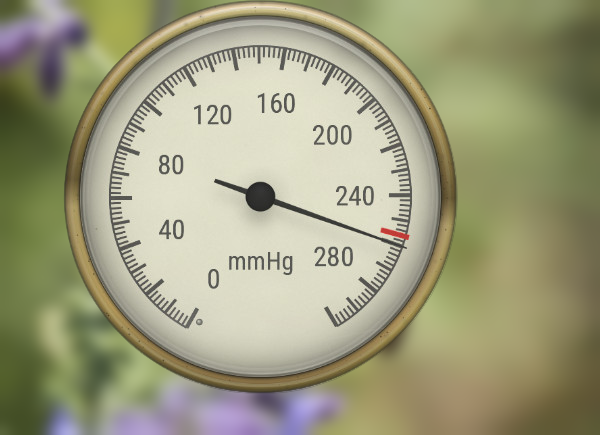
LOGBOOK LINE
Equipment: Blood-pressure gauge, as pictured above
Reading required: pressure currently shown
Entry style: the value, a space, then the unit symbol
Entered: 260 mmHg
